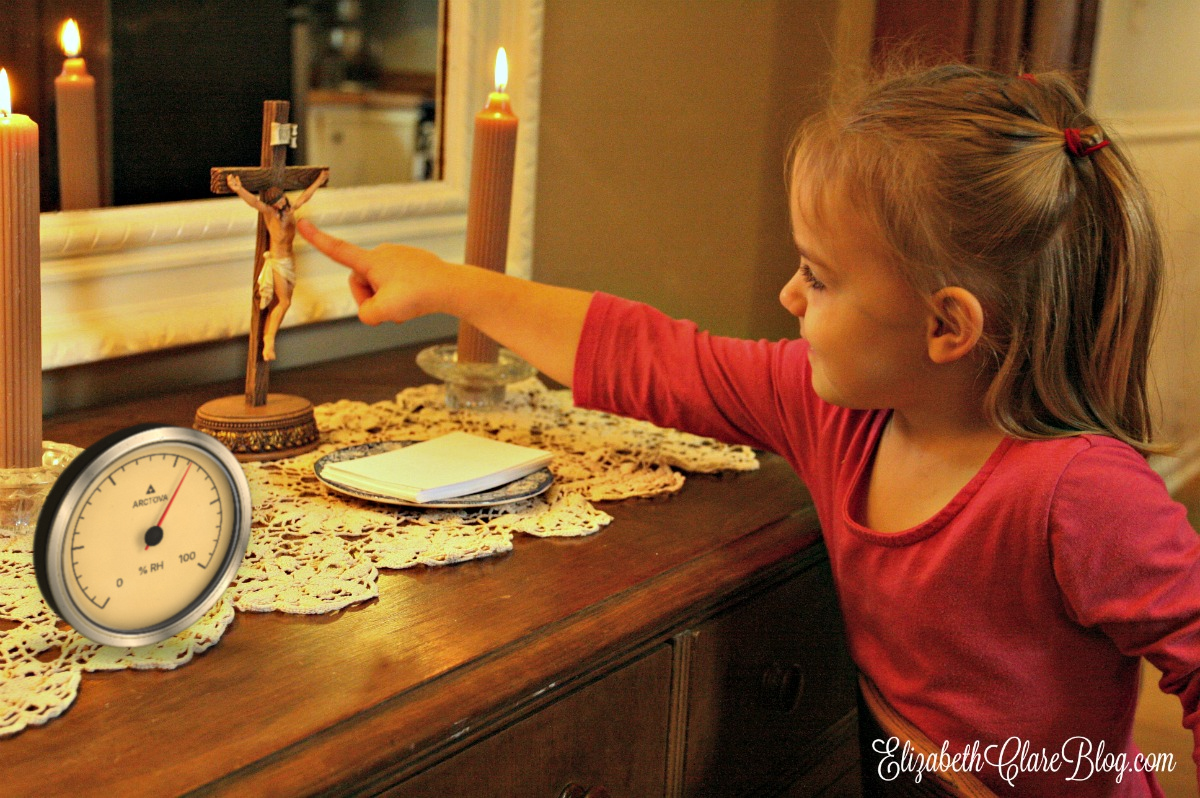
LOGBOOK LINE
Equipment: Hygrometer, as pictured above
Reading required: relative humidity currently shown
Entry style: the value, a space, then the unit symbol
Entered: 64 %
